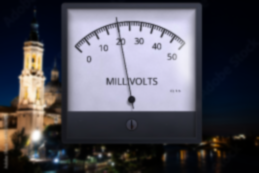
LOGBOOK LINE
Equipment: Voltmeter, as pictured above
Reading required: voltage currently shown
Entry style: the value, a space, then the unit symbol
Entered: 20 mV
